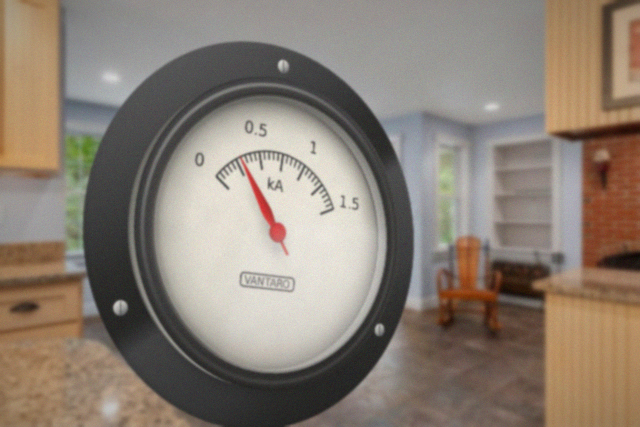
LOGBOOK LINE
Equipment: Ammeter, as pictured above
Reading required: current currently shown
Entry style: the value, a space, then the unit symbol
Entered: 0.25 kA
